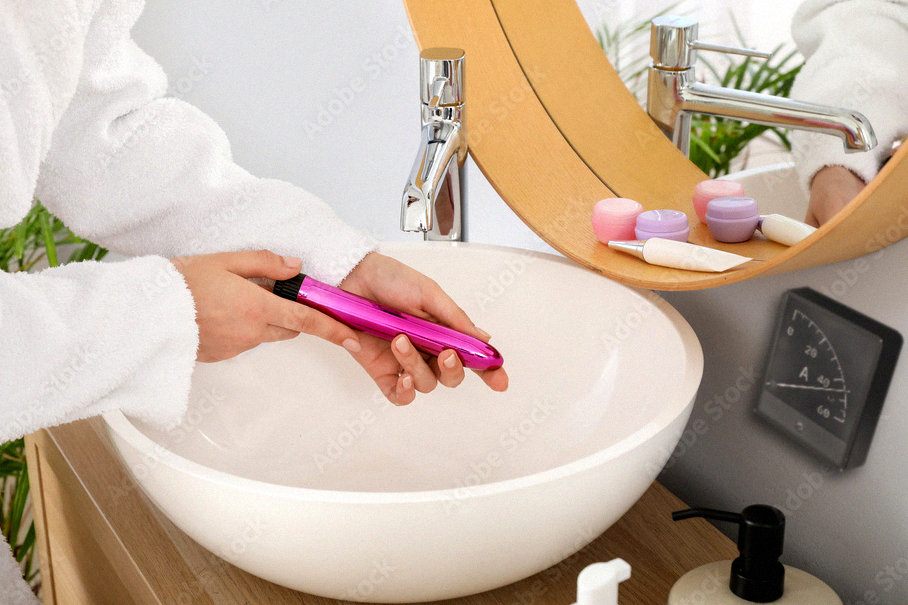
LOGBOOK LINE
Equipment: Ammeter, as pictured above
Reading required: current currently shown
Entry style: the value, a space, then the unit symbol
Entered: 45 A
